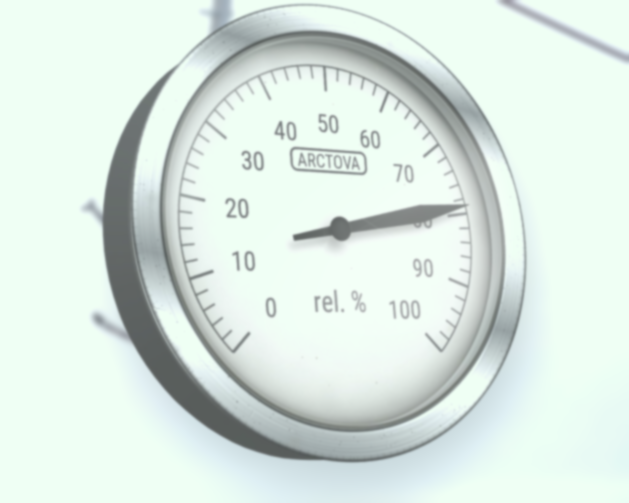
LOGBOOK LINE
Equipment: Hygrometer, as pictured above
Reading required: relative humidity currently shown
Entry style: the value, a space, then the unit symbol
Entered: 79 %
